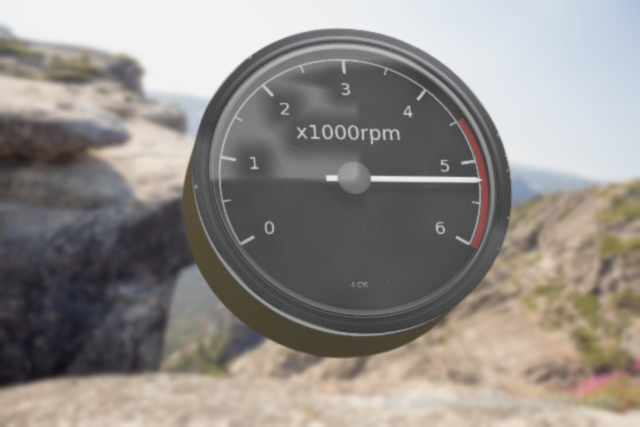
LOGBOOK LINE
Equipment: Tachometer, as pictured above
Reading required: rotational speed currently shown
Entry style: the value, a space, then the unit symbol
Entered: 5250 rpm
